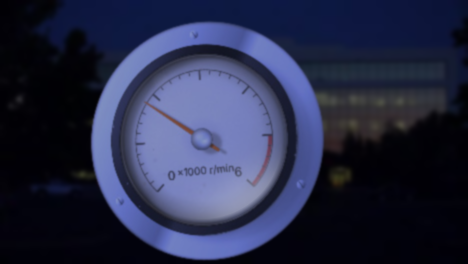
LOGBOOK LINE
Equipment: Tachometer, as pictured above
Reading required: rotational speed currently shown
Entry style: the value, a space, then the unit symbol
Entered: 1800 rpm
